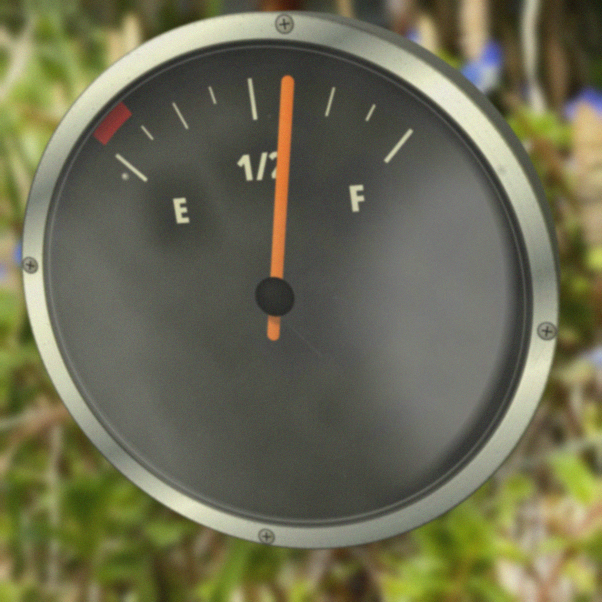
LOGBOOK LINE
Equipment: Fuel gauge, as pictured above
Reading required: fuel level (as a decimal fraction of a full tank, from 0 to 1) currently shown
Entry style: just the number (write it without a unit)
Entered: 0.625
